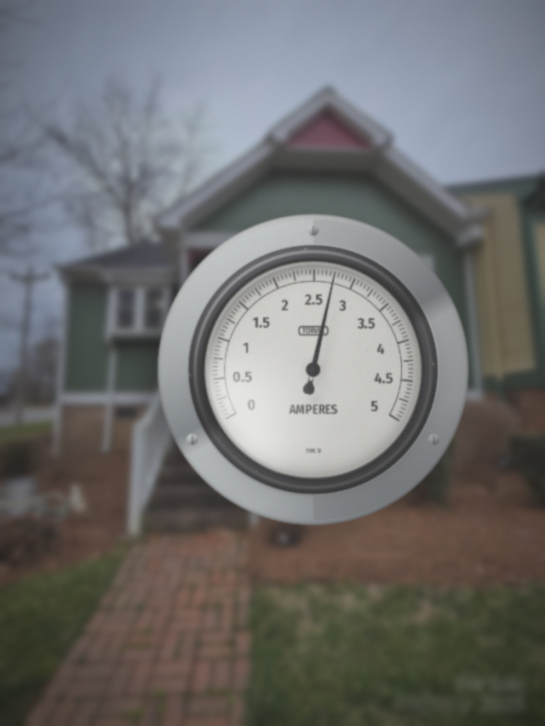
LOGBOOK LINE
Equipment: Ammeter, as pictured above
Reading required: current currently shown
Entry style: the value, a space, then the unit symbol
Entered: 2.75 A
